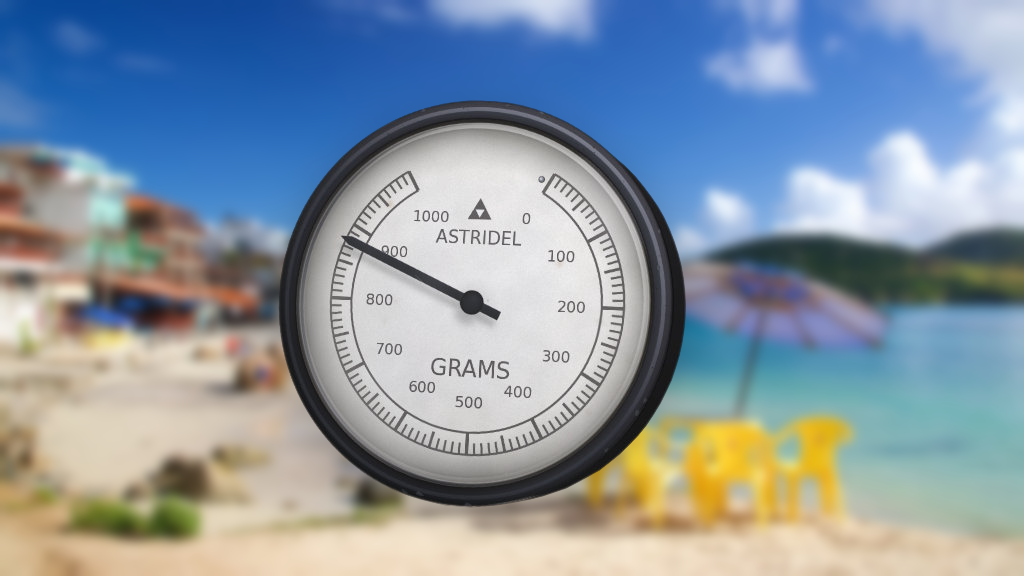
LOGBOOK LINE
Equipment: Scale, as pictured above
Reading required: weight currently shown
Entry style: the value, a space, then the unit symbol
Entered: 880 g
